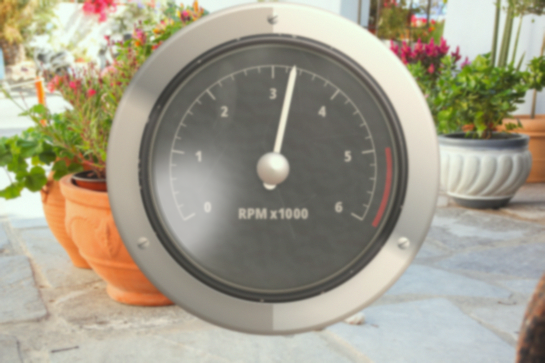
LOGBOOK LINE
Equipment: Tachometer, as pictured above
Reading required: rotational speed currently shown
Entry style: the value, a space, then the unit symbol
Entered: 3300 rpm
